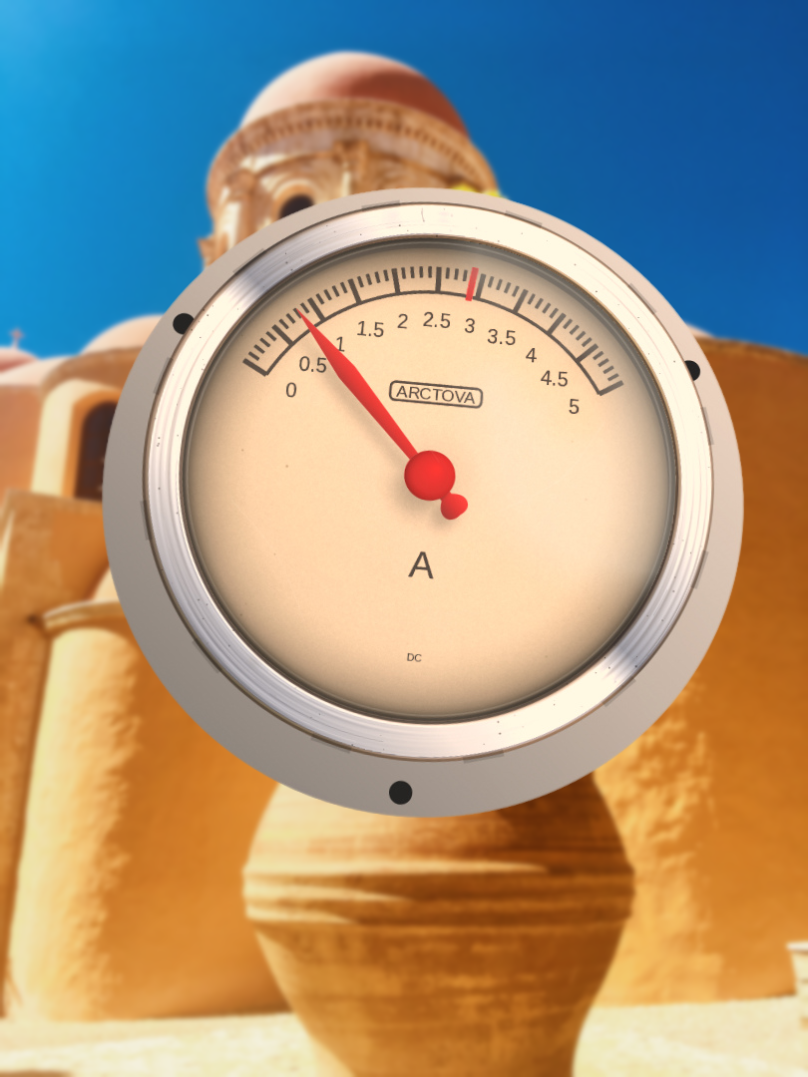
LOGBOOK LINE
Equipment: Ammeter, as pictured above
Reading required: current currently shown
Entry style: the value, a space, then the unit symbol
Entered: 0.8 A
